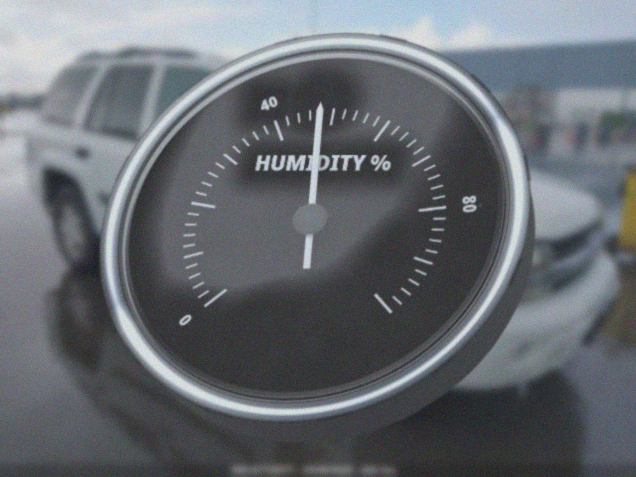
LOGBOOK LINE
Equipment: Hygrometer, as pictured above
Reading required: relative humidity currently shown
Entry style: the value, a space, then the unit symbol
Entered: 48 %
